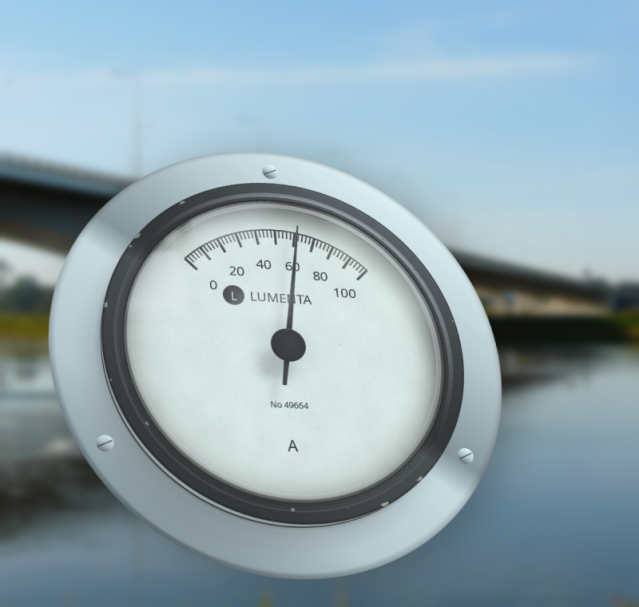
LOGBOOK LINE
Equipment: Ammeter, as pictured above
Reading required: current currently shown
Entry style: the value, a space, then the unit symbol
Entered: 60 A
